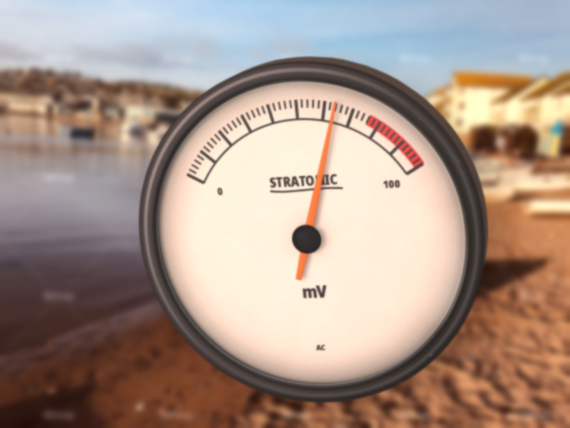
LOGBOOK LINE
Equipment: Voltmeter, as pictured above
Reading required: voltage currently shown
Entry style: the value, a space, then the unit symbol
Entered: 64 mV
